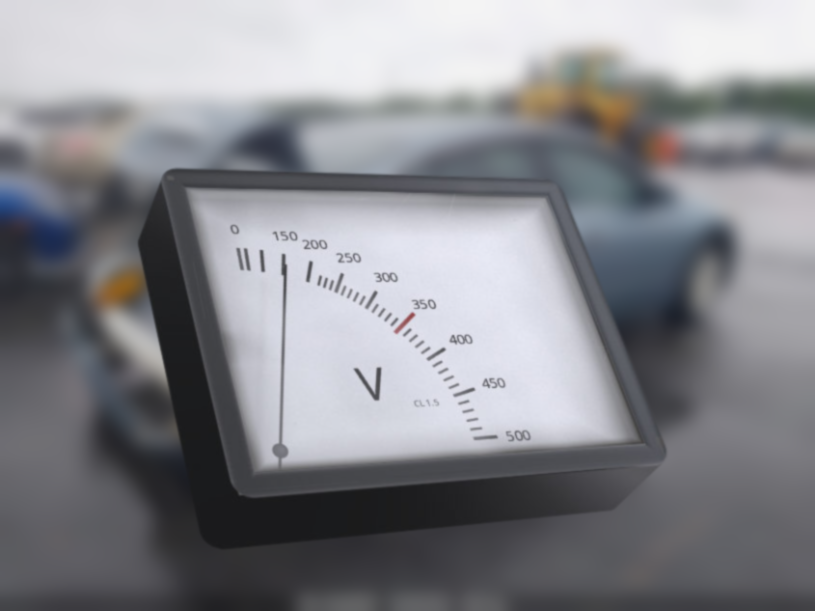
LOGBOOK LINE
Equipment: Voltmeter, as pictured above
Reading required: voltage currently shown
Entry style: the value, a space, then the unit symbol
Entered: 150 V
